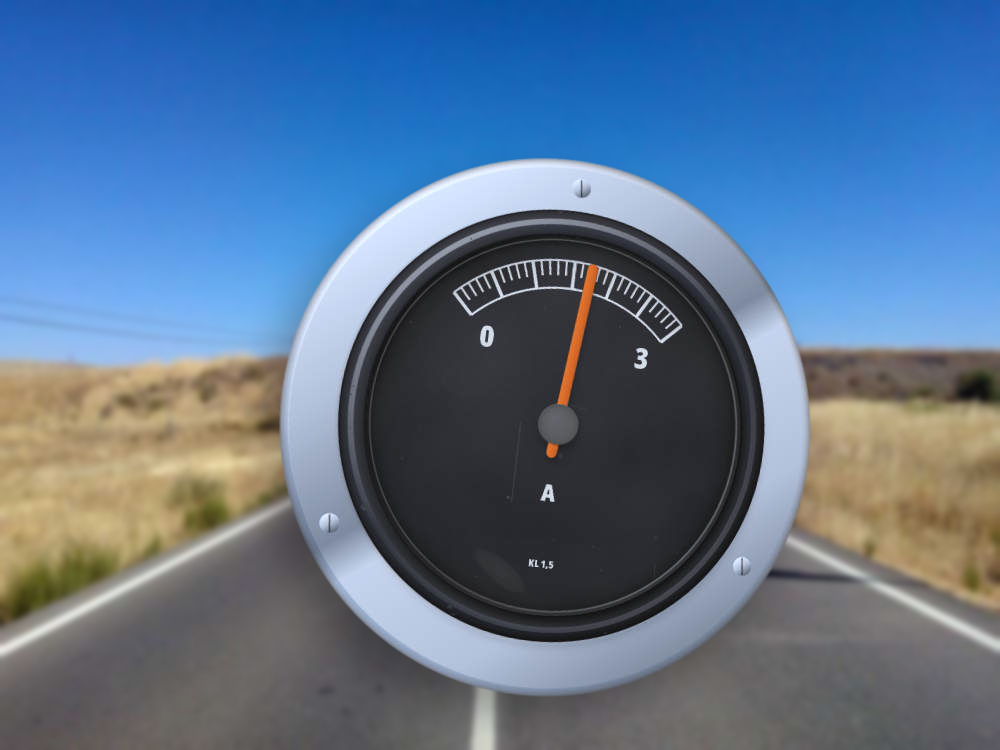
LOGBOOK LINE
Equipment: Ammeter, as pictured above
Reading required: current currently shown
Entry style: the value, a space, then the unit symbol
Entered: 1.7 A
